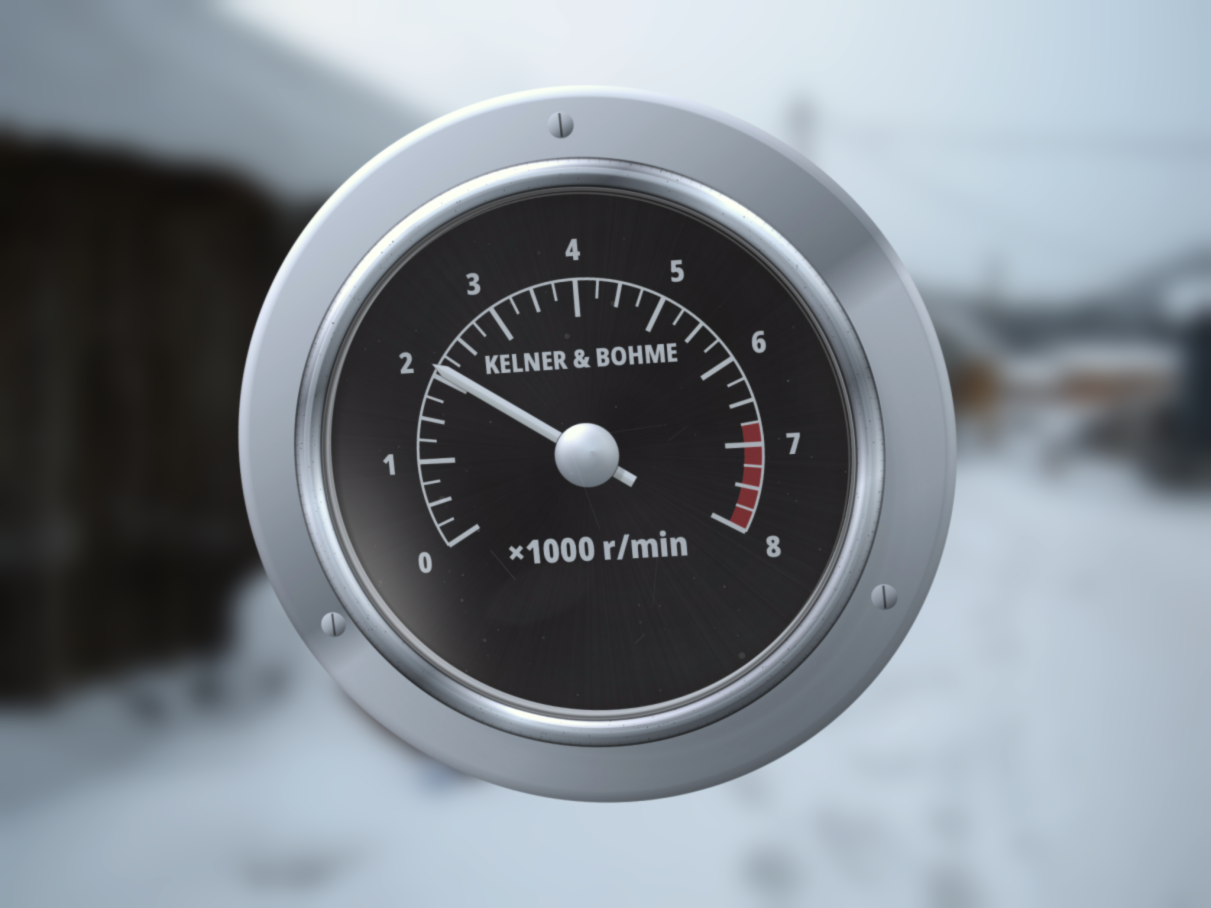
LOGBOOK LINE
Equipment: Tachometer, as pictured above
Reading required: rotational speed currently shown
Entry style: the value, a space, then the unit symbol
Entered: 2125 rpm
